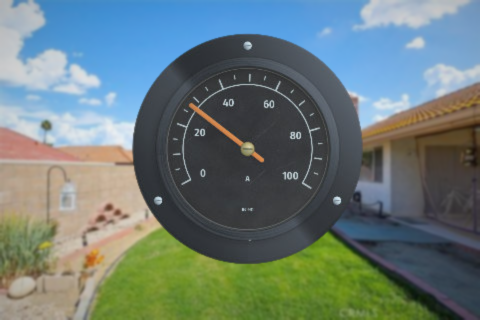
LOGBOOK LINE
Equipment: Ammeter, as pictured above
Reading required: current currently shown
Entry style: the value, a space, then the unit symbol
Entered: 27.5 A
